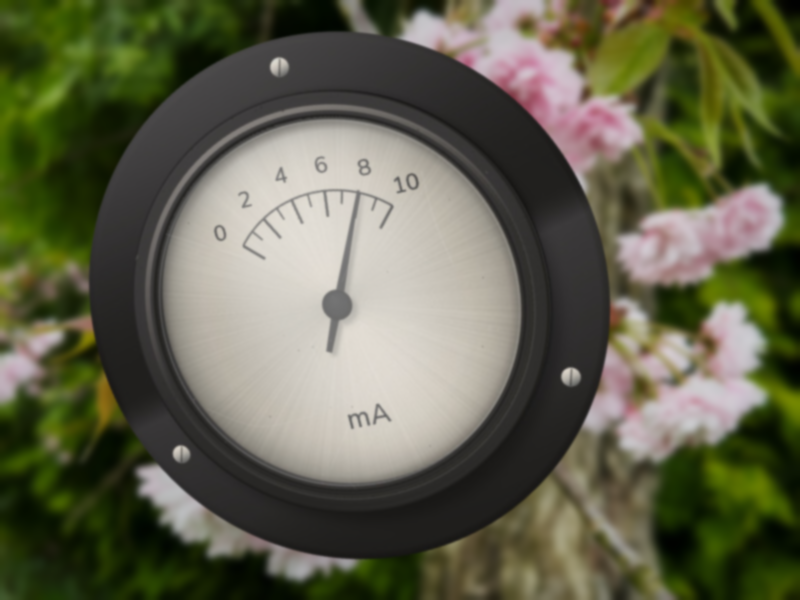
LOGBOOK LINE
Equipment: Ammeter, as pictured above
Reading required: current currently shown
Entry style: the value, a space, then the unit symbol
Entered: 8 mA
